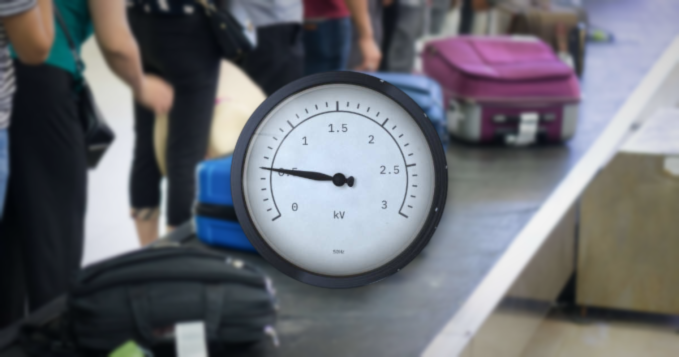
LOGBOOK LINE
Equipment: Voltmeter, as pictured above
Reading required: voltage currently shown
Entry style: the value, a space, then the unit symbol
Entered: 0.5 kV
